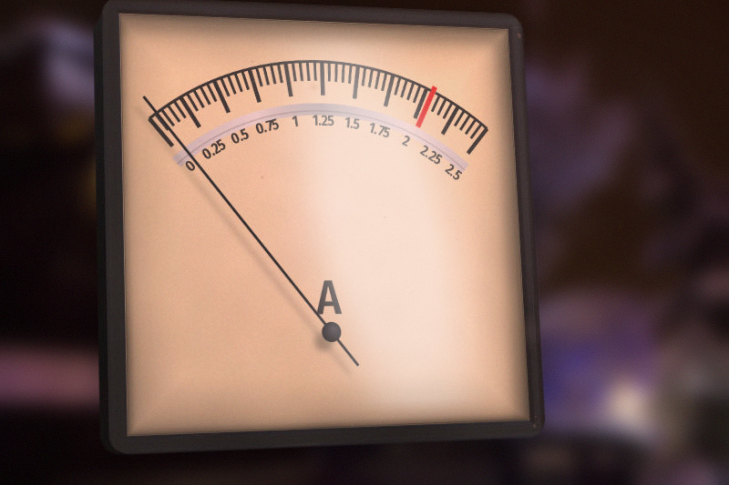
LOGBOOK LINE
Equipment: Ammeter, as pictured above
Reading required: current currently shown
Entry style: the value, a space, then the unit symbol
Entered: 0.05 A
